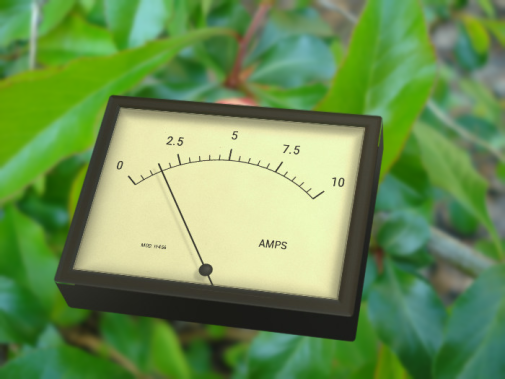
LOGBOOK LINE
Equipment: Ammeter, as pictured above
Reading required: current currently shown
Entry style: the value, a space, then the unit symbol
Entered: 1.5 A
